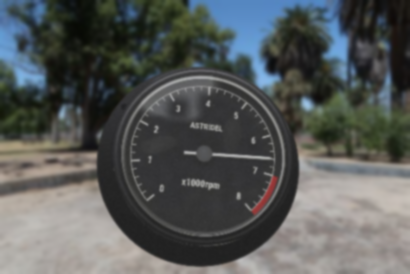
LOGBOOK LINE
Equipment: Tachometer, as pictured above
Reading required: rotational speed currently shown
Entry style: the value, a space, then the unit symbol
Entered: 6600 rpm
